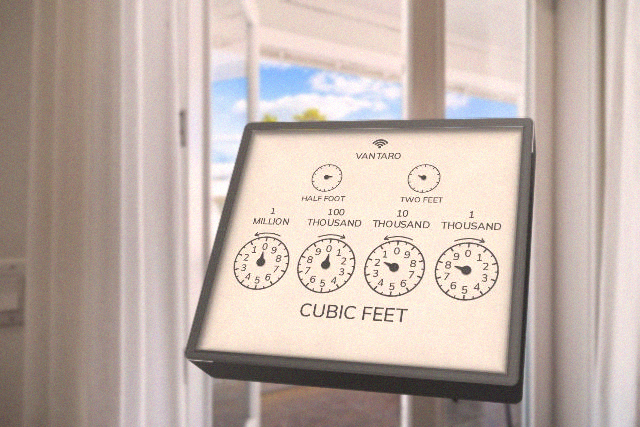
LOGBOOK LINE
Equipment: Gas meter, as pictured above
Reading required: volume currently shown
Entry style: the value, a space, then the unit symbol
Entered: 1800 ft³
